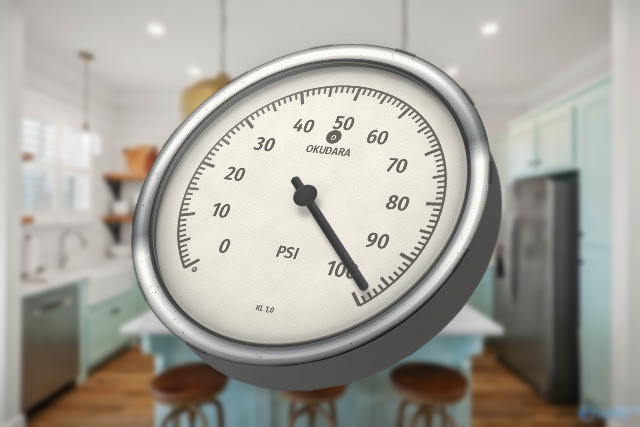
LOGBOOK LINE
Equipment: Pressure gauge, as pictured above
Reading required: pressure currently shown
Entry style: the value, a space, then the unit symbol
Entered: 98 psi
